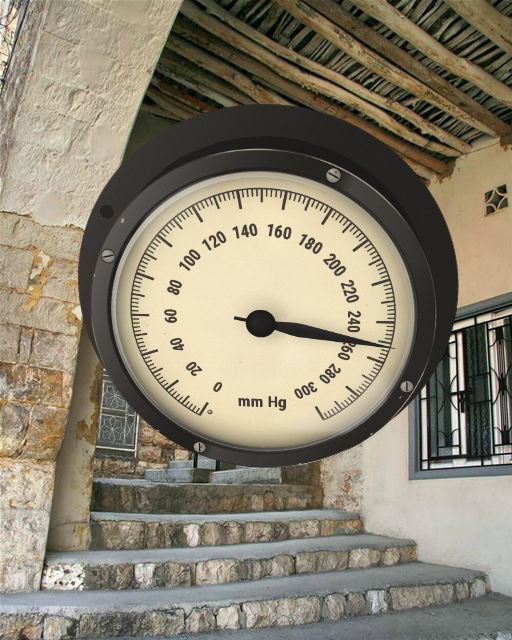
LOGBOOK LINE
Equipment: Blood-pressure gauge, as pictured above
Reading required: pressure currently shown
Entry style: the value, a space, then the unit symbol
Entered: 250 mmHg
